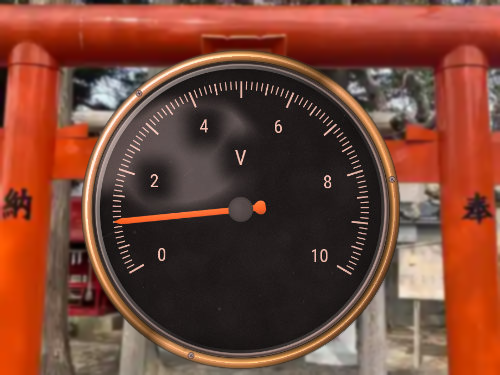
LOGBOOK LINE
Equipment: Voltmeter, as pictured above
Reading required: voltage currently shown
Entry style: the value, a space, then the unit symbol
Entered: 1 V
